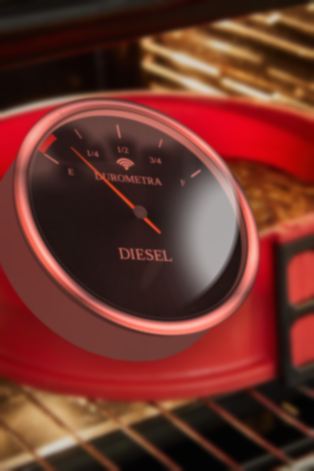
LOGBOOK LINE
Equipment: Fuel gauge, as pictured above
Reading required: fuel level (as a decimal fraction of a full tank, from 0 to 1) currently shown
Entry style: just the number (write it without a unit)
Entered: 0.125
